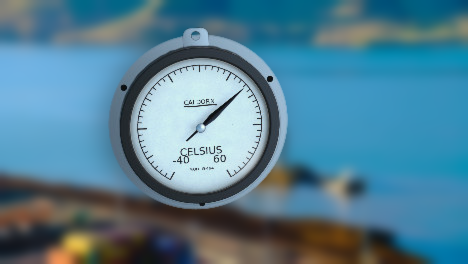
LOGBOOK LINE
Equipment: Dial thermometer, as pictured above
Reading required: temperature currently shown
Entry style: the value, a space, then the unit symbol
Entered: 26 °C
